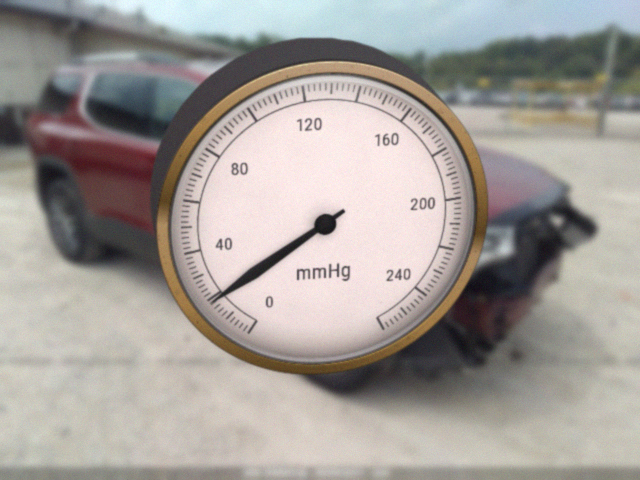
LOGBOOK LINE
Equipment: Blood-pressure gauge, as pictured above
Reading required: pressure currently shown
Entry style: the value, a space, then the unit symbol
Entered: 20 mmHg
